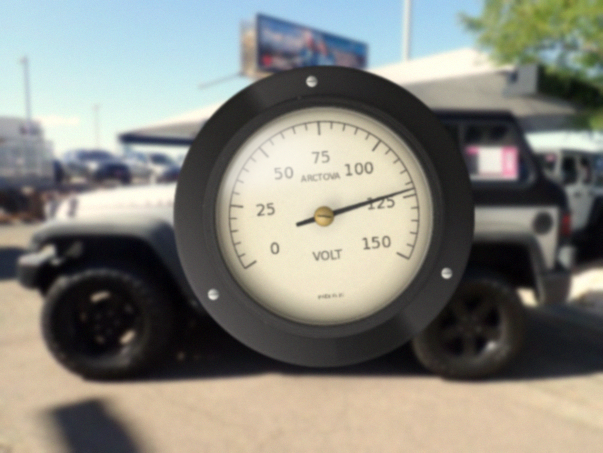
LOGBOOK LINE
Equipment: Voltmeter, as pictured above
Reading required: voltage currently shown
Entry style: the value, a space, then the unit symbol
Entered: 122.5 V
